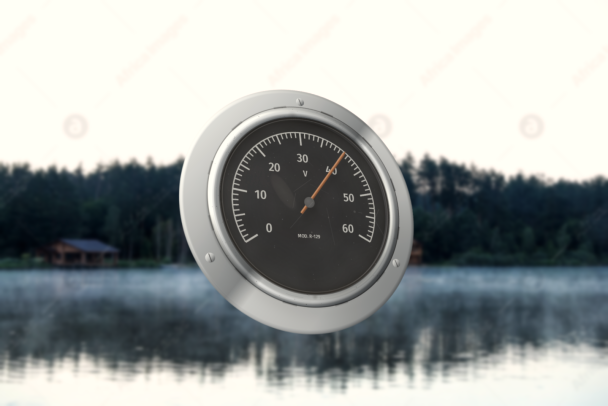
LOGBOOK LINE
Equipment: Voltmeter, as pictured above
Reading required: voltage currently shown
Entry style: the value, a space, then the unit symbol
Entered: 40 V
